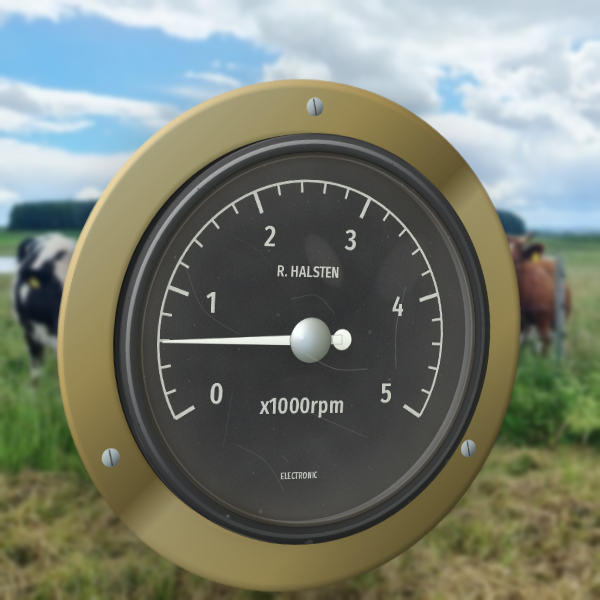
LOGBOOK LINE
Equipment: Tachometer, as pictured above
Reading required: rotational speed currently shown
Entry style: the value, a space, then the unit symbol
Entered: 600 rpm
